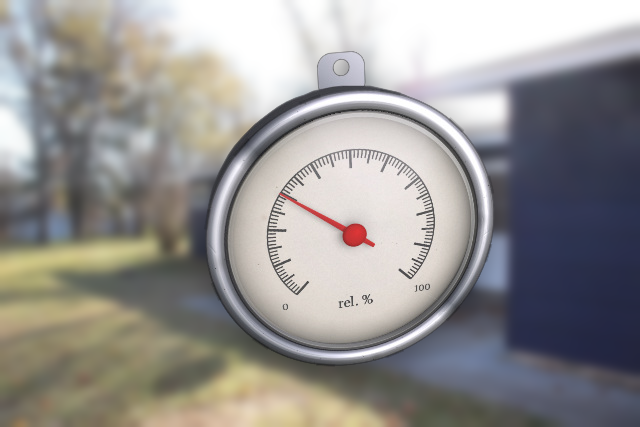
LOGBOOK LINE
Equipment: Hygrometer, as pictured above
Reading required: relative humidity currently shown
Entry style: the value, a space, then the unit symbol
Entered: 30 %
